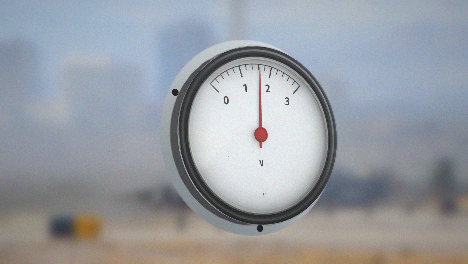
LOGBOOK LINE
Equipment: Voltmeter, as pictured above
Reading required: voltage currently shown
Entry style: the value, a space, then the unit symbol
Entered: 1.6 V
